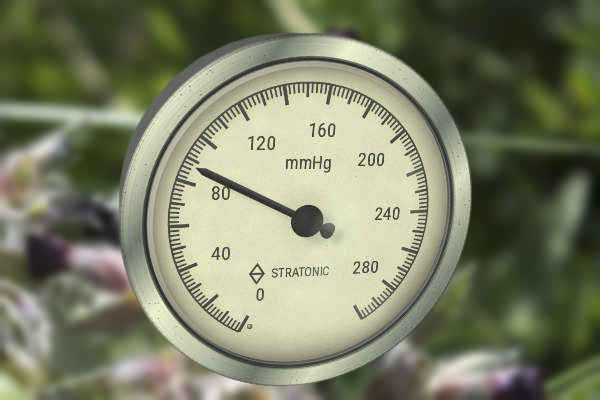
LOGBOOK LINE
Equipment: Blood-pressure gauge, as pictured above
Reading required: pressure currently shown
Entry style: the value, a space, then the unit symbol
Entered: 88 mmHg
